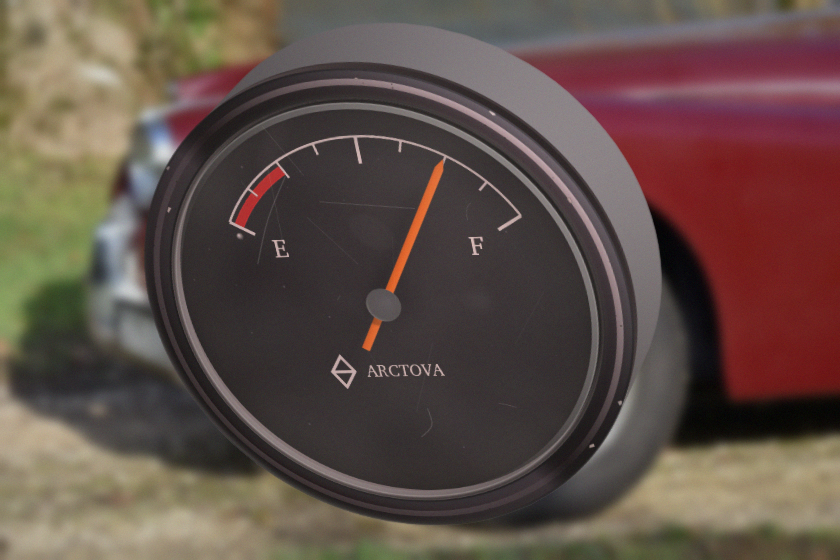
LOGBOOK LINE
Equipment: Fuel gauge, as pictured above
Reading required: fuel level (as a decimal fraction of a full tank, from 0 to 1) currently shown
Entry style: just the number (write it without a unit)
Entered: 0.75
